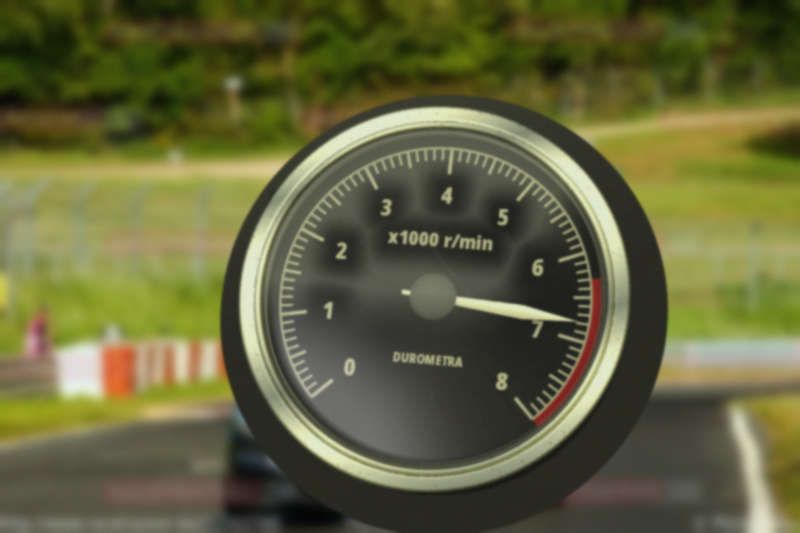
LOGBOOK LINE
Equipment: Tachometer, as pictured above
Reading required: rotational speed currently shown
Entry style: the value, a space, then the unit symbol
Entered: 6800 rpm
